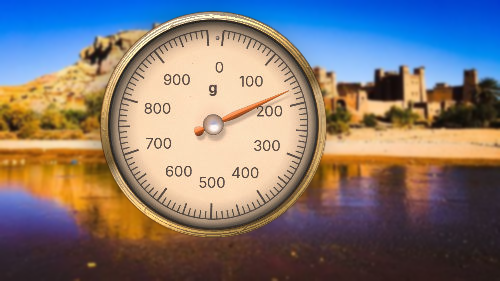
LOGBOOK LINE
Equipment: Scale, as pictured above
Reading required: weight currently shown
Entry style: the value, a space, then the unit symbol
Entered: 170 g
